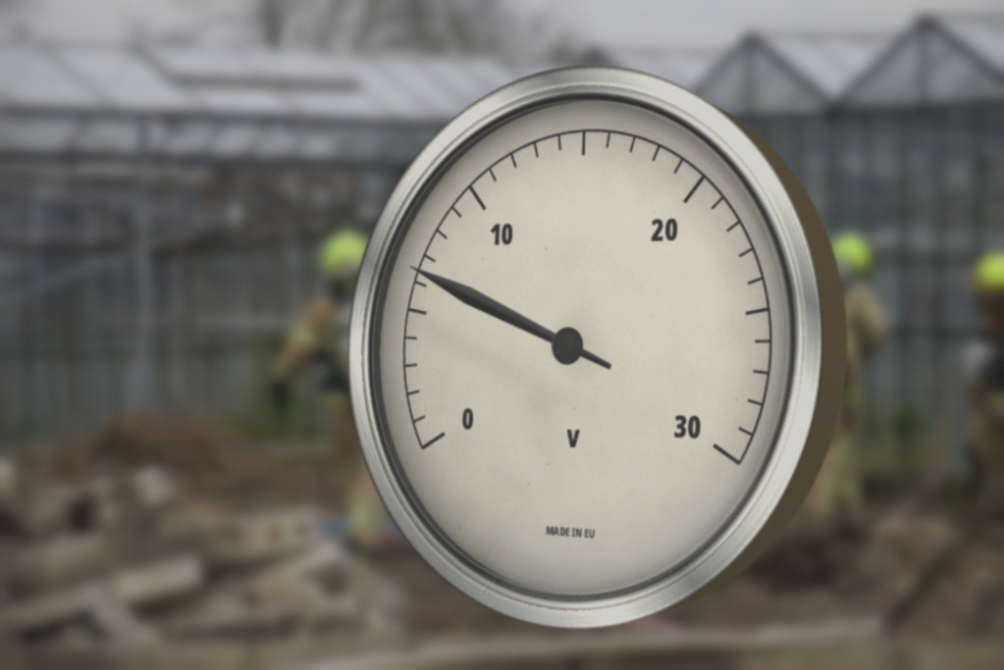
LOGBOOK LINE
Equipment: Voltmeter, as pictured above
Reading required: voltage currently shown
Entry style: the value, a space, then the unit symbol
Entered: 6.5 V
